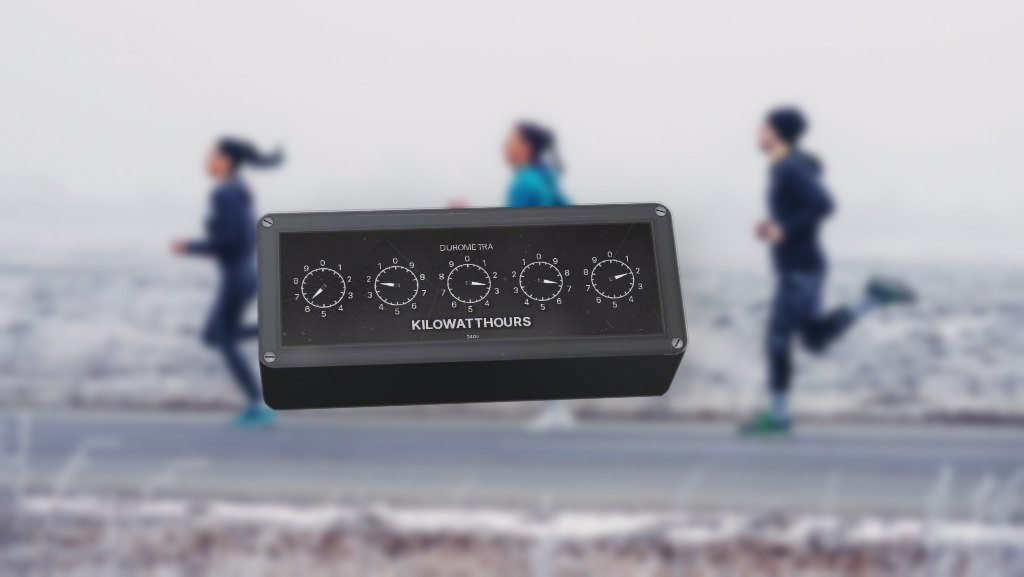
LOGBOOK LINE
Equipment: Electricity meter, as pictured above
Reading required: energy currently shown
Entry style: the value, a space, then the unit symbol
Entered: 62272 kWh
